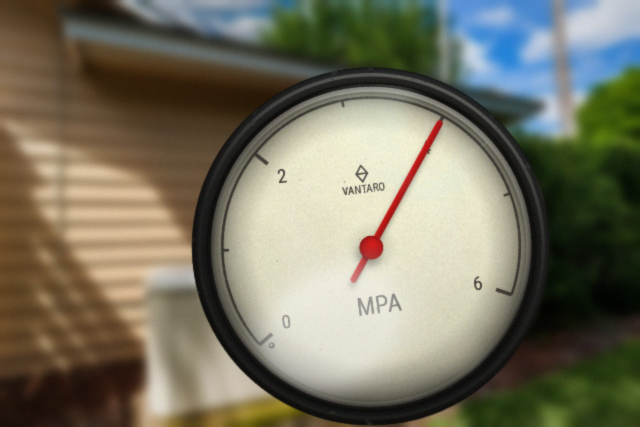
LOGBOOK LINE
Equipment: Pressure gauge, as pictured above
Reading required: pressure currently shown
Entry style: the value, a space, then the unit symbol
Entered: 4 MPa
